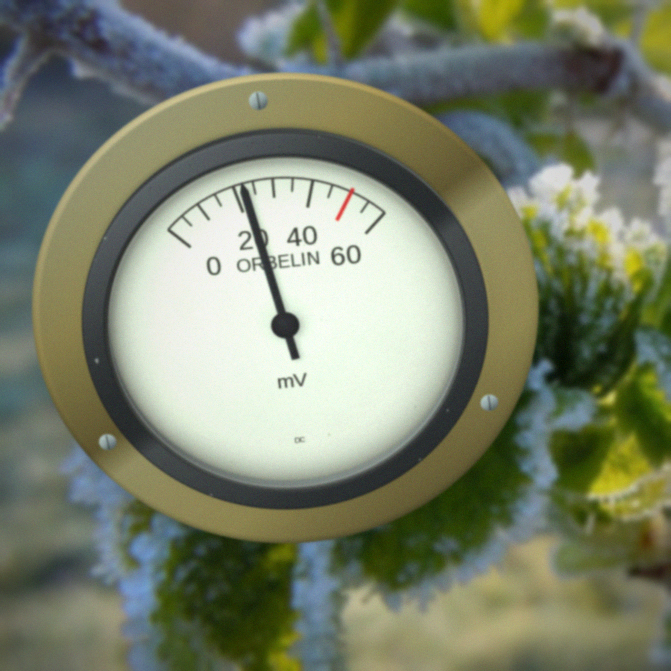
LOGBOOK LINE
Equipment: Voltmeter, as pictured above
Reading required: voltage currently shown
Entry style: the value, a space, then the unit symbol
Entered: 22.5 mV
